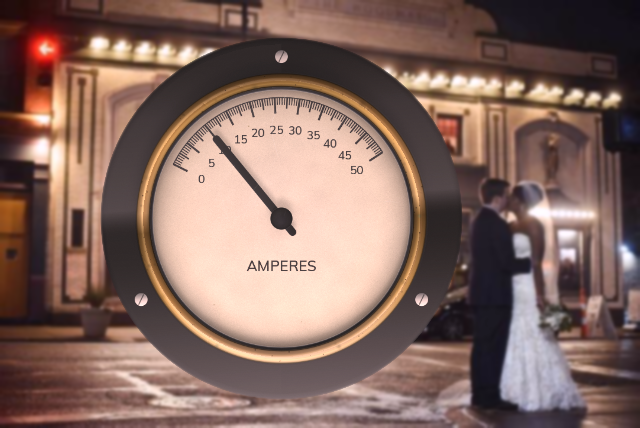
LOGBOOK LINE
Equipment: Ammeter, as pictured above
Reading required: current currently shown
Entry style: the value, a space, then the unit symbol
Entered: 10 A
